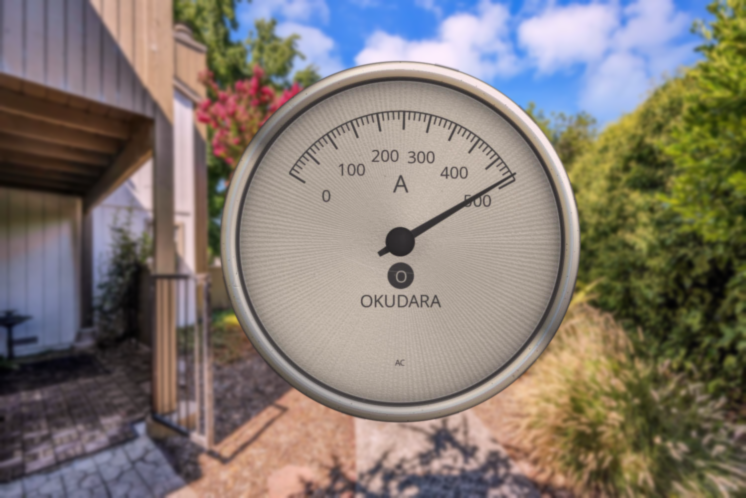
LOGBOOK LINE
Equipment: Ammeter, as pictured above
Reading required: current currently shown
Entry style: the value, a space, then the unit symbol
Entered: 490 A
